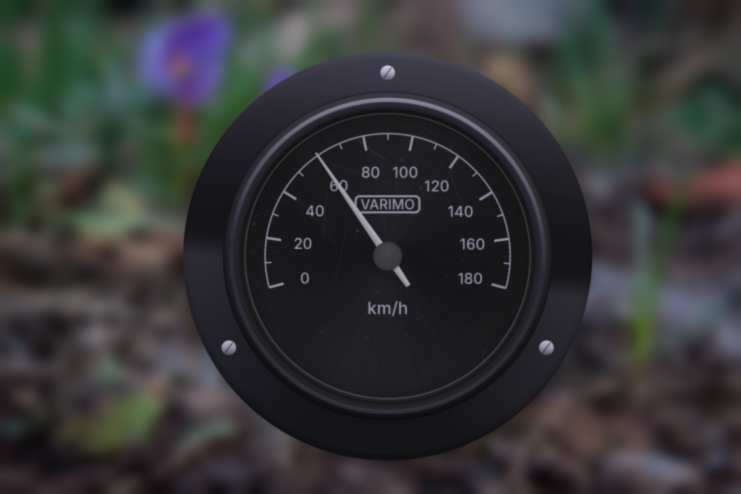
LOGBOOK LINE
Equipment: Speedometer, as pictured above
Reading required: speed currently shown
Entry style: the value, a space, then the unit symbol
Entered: 60 km/h
